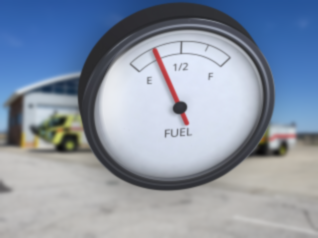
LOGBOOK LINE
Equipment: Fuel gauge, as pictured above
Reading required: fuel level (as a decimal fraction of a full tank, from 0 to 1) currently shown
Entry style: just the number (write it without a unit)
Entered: 0.25
